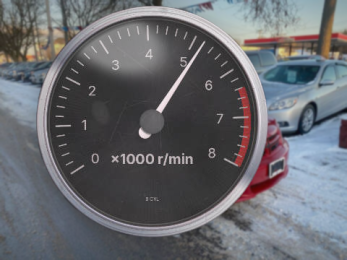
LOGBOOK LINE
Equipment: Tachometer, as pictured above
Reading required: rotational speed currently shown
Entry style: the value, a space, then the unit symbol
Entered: 5200 rpm
